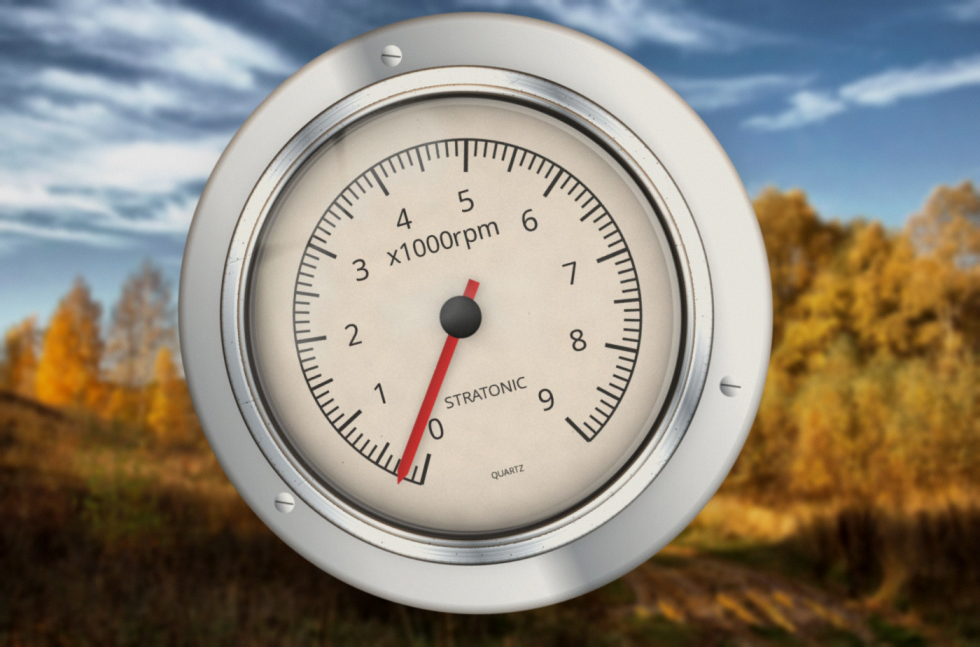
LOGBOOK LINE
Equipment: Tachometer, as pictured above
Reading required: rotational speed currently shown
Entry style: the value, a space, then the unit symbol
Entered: 200 rpm
